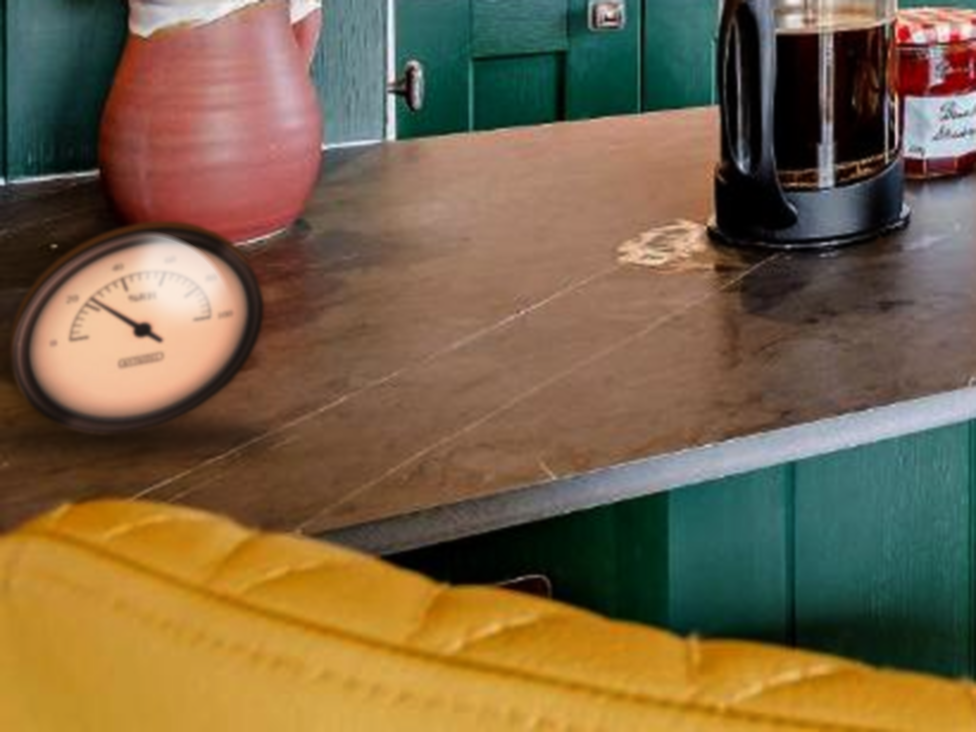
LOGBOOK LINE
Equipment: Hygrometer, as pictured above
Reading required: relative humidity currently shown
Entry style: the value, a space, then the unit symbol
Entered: 24 %
